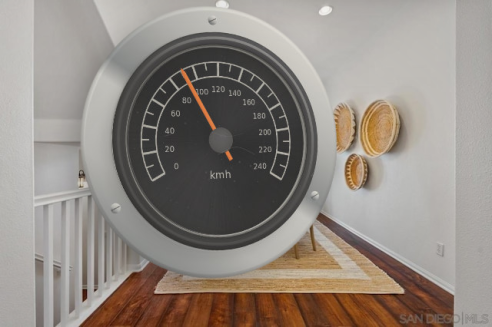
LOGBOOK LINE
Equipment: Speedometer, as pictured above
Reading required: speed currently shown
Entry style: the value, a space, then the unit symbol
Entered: 90 km/h
